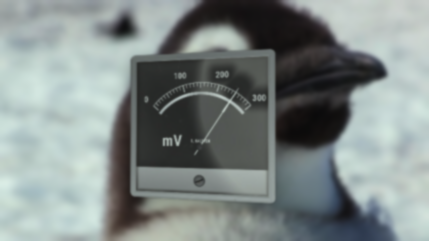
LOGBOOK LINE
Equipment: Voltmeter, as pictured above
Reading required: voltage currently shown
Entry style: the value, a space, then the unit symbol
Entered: 250 mV
